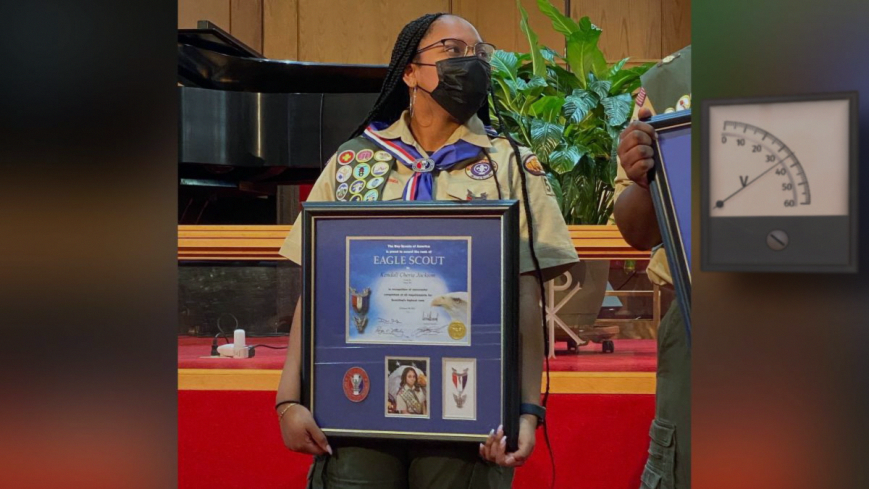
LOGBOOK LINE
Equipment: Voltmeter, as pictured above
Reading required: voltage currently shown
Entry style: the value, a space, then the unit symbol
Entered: 35 V
